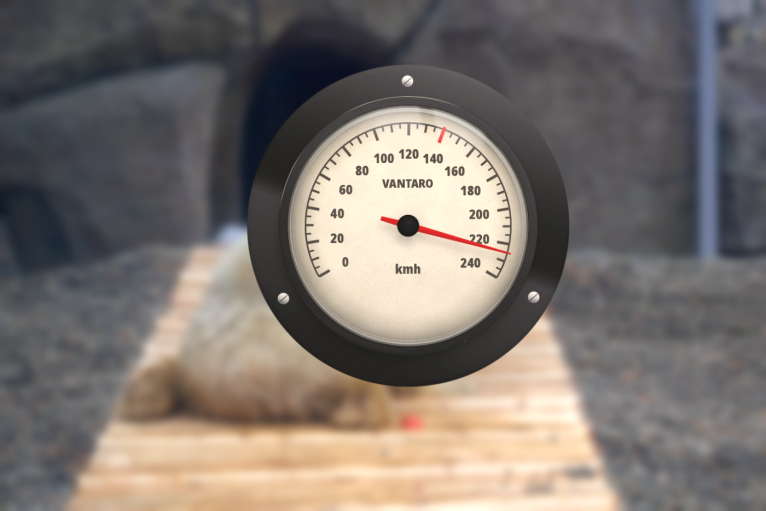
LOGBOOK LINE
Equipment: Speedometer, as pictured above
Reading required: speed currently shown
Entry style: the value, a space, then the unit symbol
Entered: 225 km/h
